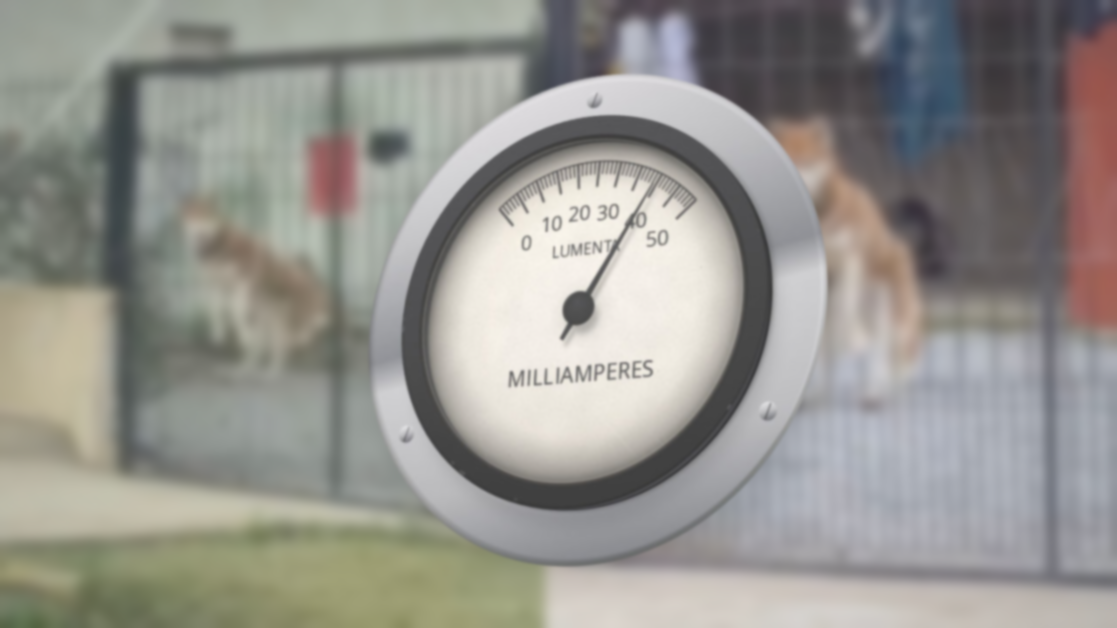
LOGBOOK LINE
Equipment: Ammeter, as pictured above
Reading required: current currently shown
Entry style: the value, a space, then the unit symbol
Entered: 40 mA
